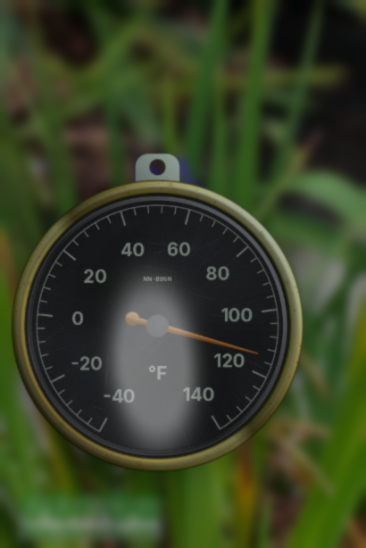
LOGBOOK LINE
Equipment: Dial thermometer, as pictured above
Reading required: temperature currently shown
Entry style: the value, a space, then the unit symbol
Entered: 114 °F
